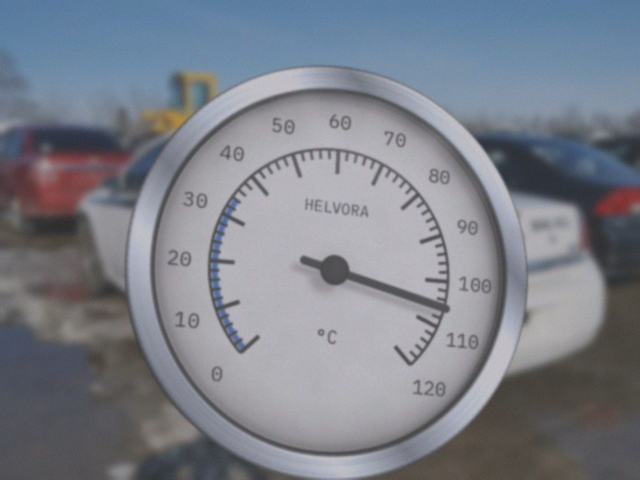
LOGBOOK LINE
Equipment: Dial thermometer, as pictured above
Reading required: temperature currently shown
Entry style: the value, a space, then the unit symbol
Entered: 106 °C
